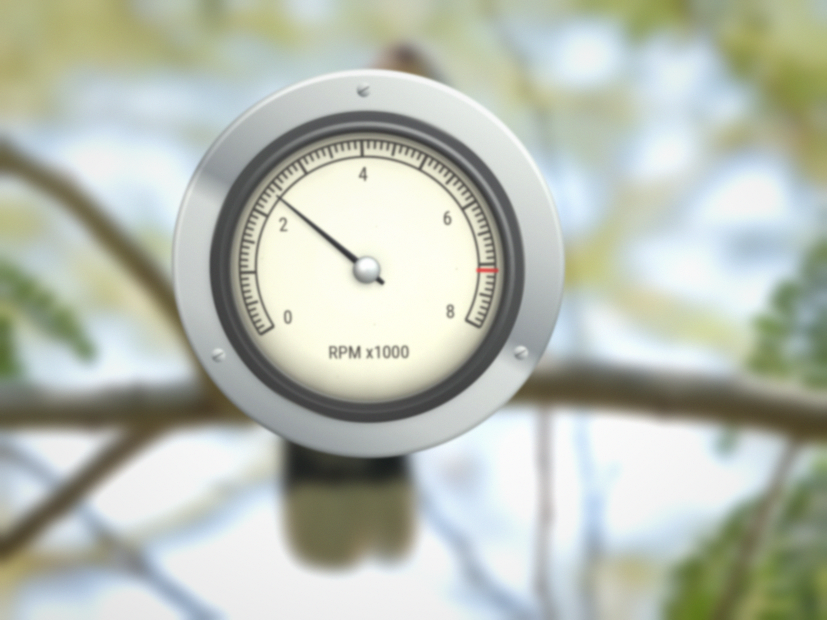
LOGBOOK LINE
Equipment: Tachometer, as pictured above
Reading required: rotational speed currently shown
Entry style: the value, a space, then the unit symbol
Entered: 2400 rpm
